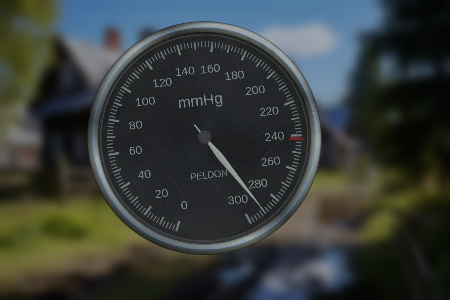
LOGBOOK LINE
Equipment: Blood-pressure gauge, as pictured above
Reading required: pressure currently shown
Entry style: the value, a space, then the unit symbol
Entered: 290 mmHg
